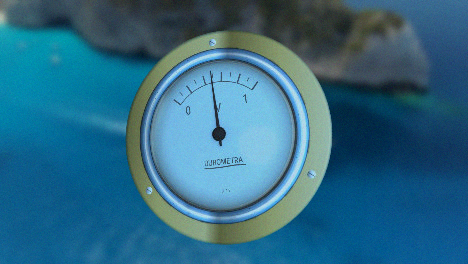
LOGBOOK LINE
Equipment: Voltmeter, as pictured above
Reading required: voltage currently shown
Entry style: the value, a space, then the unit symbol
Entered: 0.5 V
